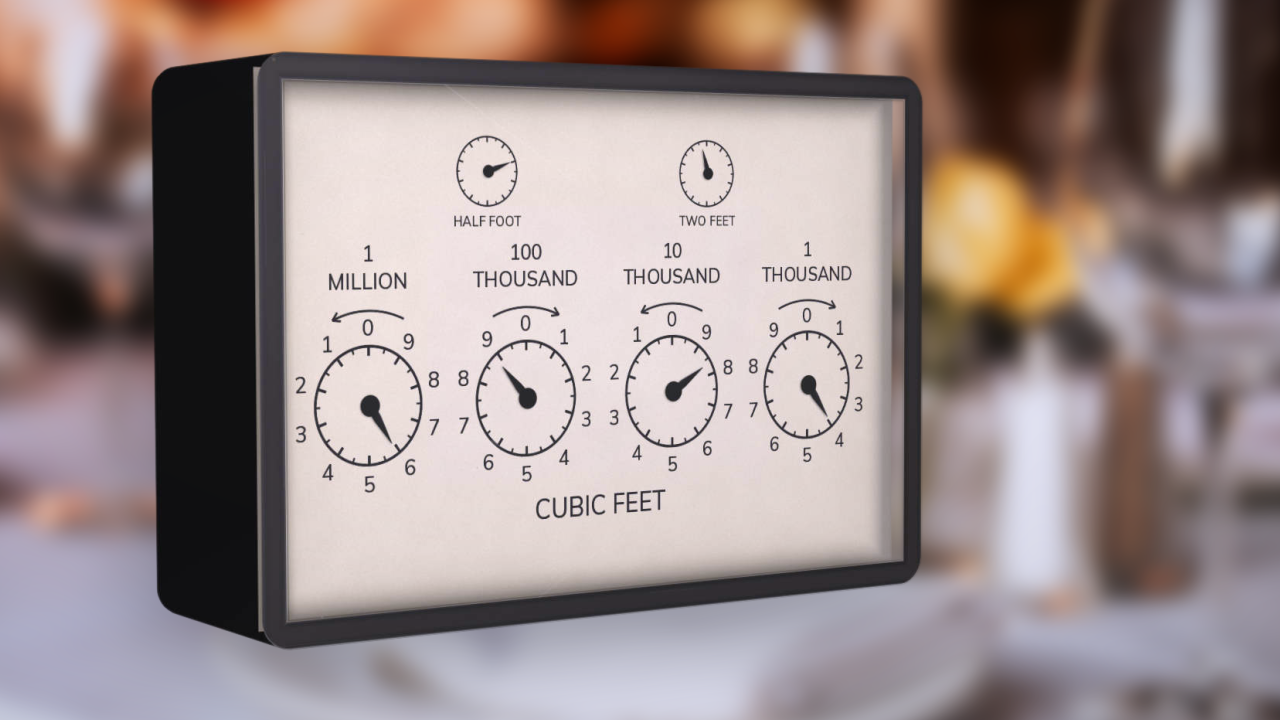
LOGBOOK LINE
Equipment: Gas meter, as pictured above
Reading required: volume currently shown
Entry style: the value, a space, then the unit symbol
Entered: 588400 ft³
